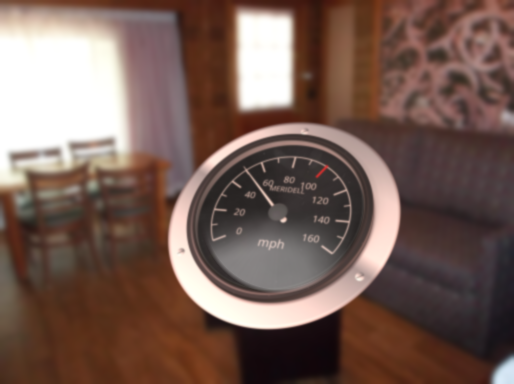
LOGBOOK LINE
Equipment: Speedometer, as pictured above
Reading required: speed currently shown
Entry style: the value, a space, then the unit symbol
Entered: 50 mph
